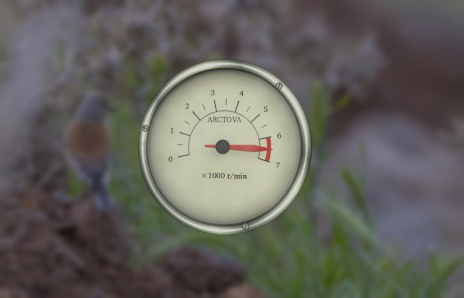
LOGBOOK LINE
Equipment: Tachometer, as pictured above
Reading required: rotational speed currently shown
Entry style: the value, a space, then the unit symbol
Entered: 6500 rpm
